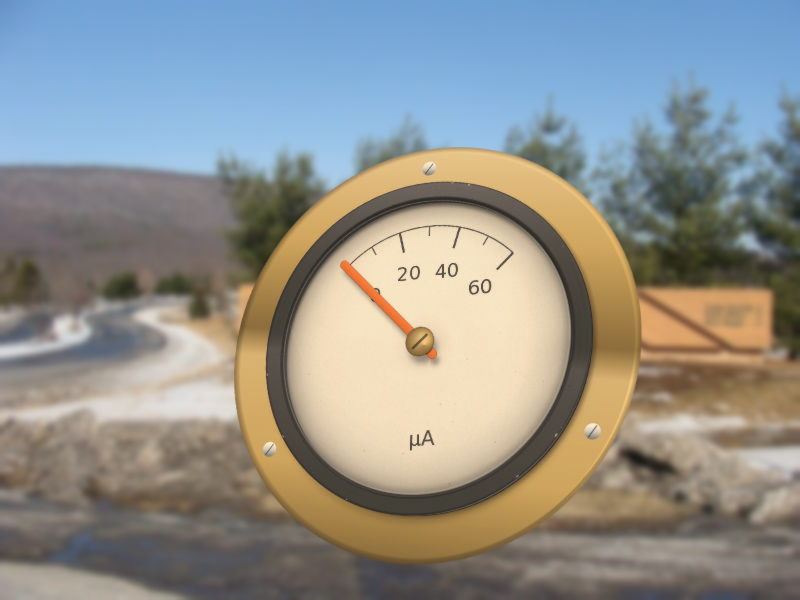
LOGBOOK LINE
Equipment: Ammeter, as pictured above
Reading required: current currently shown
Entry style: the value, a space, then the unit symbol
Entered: 0 µA
